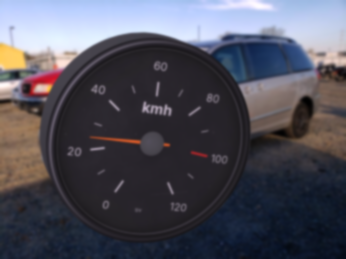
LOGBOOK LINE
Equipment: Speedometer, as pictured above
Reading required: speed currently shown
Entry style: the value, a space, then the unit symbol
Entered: 25 km/h
